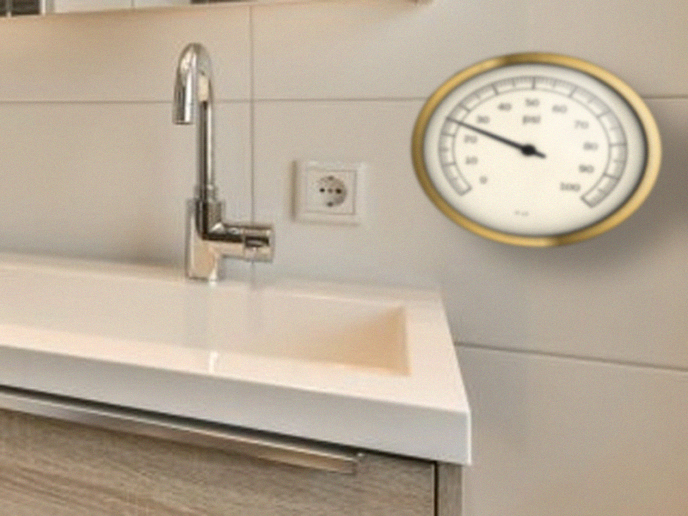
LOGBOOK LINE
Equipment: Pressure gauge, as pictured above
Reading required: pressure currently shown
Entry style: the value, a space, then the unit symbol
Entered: 25 psi
